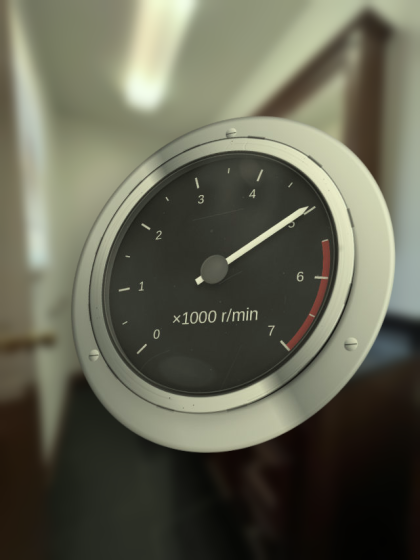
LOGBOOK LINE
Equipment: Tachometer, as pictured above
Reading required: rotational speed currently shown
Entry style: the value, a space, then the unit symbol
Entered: 5000 rpm
